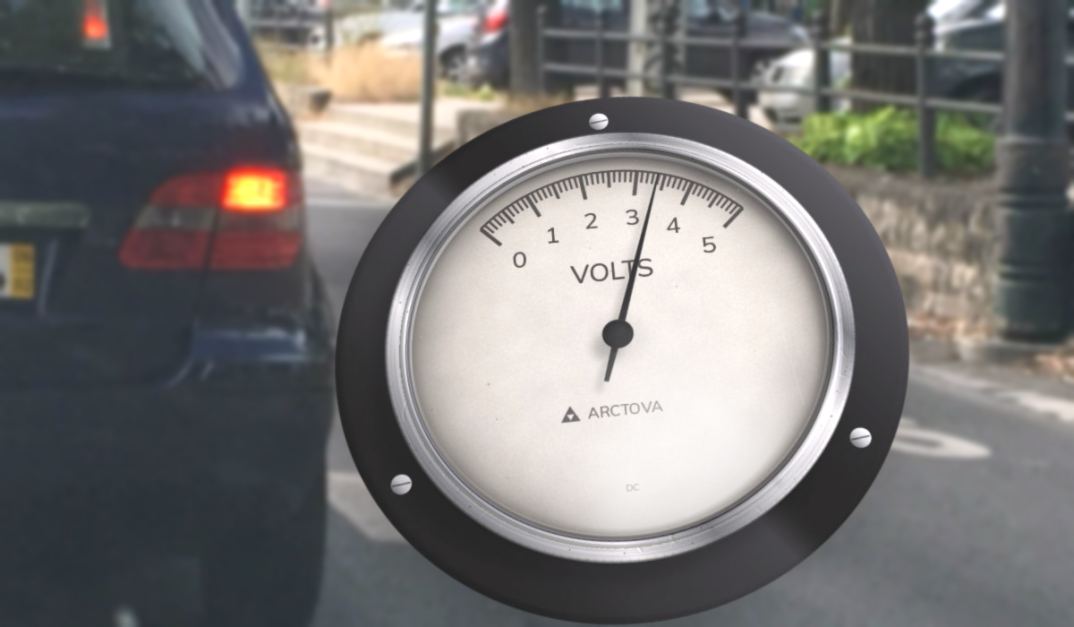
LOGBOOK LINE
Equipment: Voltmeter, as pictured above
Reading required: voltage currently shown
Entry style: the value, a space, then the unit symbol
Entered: 3.4 V
